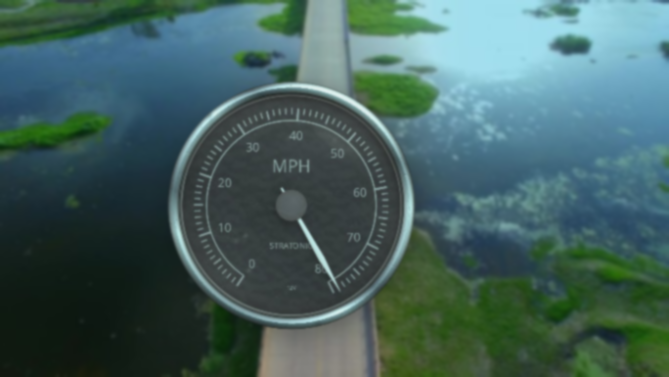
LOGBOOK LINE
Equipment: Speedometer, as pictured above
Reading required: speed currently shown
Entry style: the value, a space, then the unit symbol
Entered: 79 mph
